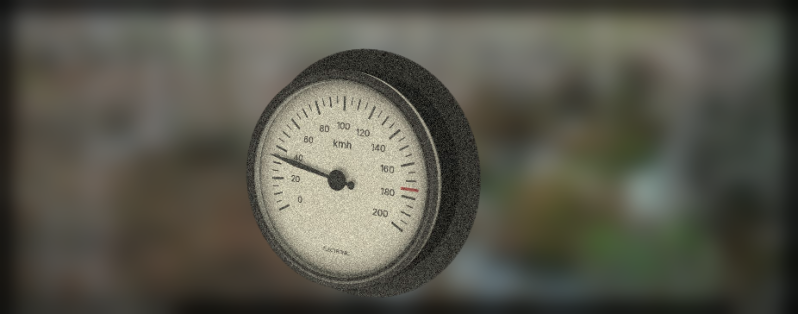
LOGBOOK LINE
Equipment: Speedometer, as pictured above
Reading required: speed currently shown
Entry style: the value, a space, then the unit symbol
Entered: 35 km/h
